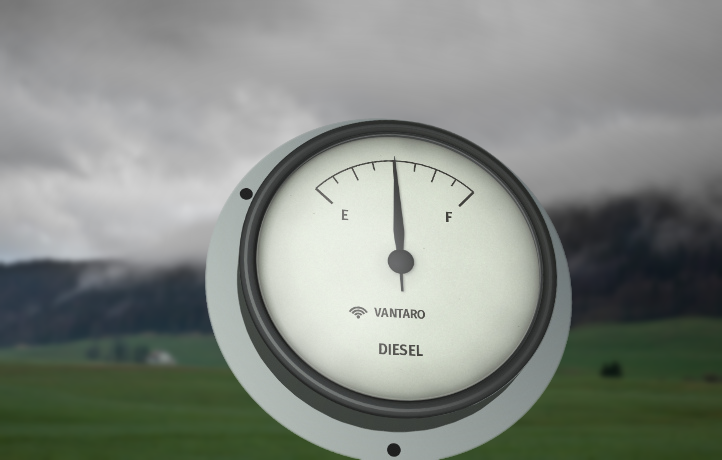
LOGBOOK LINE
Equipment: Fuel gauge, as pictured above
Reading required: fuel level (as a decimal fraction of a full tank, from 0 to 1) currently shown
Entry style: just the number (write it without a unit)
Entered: 0.5
